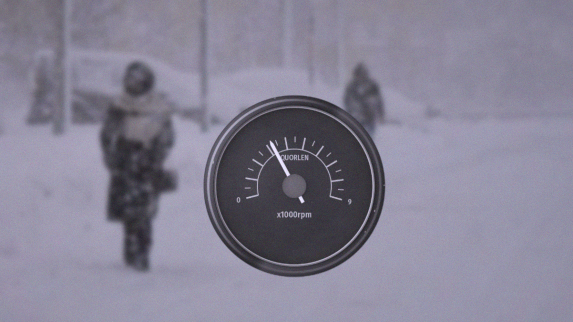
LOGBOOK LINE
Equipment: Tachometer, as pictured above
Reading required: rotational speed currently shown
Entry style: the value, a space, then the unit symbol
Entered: 3250 rpm
